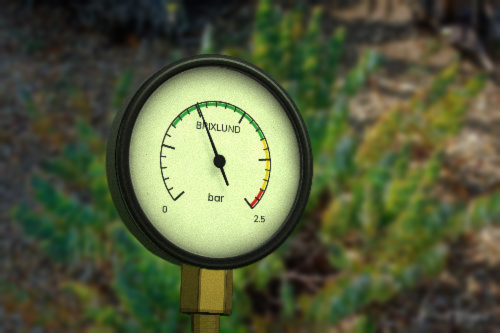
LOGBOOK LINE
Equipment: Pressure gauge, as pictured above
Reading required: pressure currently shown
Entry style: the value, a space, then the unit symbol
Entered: 1 bar
